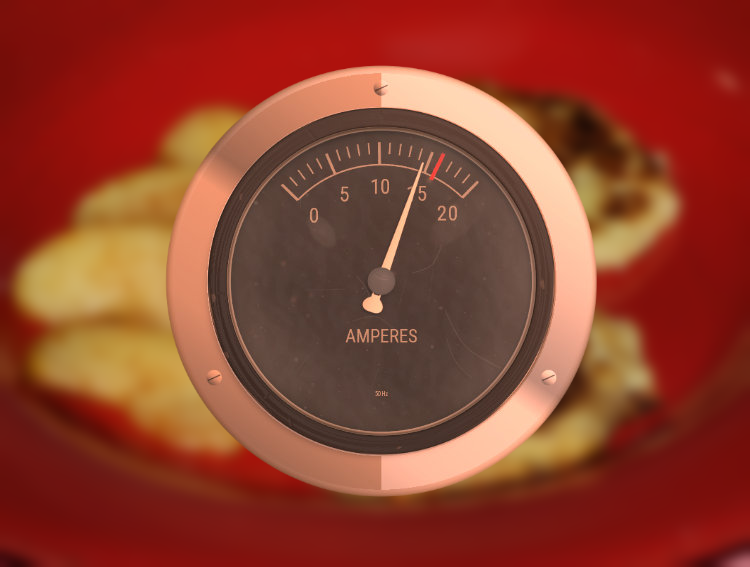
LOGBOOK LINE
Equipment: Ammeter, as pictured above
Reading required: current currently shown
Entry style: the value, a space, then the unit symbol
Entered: 14.5 A
